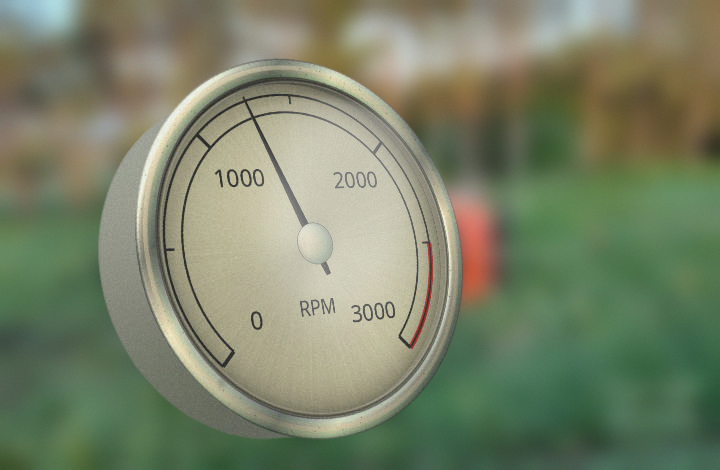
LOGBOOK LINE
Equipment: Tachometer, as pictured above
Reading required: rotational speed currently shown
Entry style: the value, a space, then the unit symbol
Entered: 1250 rpm
